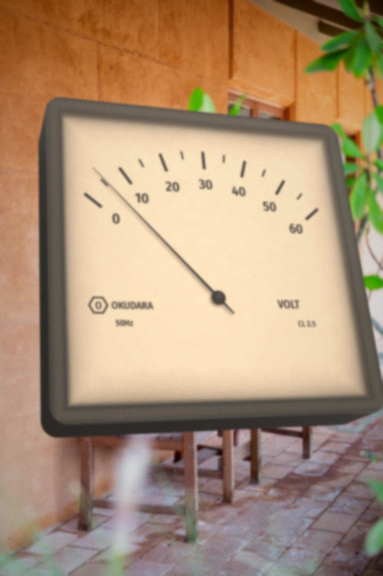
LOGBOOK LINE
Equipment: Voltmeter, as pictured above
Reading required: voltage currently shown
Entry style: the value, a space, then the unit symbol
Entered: 5 V
